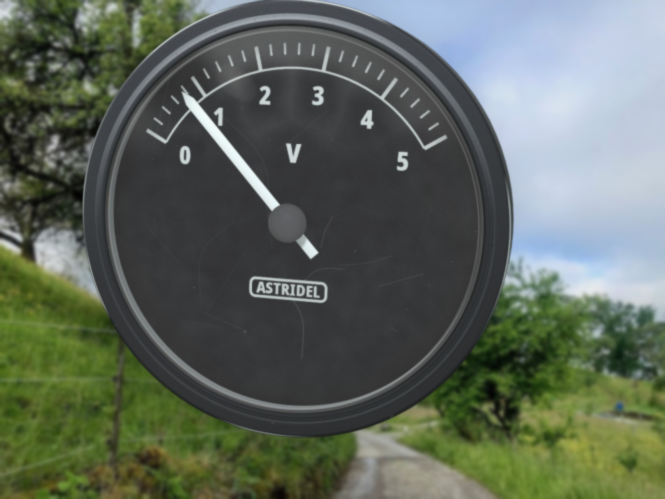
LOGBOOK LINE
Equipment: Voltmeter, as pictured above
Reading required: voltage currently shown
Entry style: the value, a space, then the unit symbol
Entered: 0.8 V
